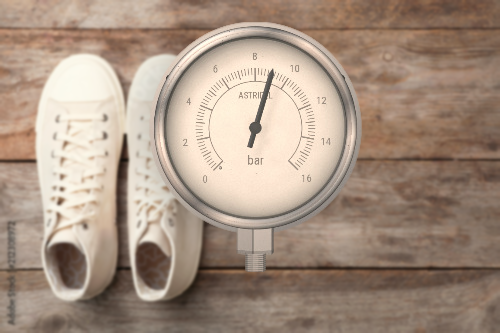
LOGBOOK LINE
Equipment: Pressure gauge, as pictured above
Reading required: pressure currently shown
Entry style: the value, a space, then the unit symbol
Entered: 9 bar
